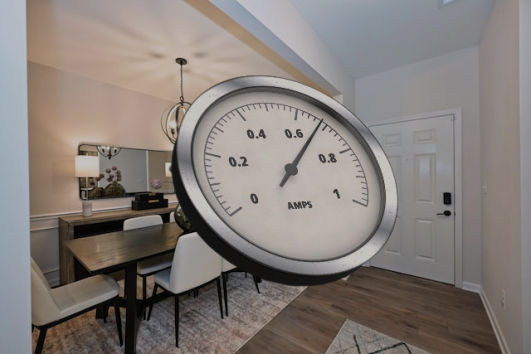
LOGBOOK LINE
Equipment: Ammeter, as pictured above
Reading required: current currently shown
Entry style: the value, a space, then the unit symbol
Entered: 0.68 A
